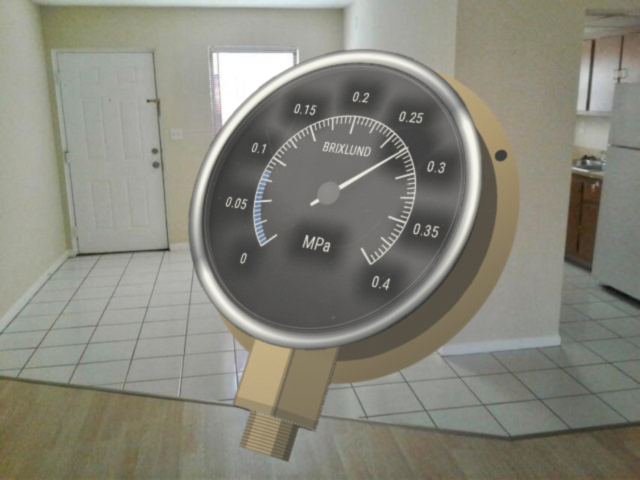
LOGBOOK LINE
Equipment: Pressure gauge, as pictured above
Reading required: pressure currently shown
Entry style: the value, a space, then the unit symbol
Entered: 0.275 MPa
